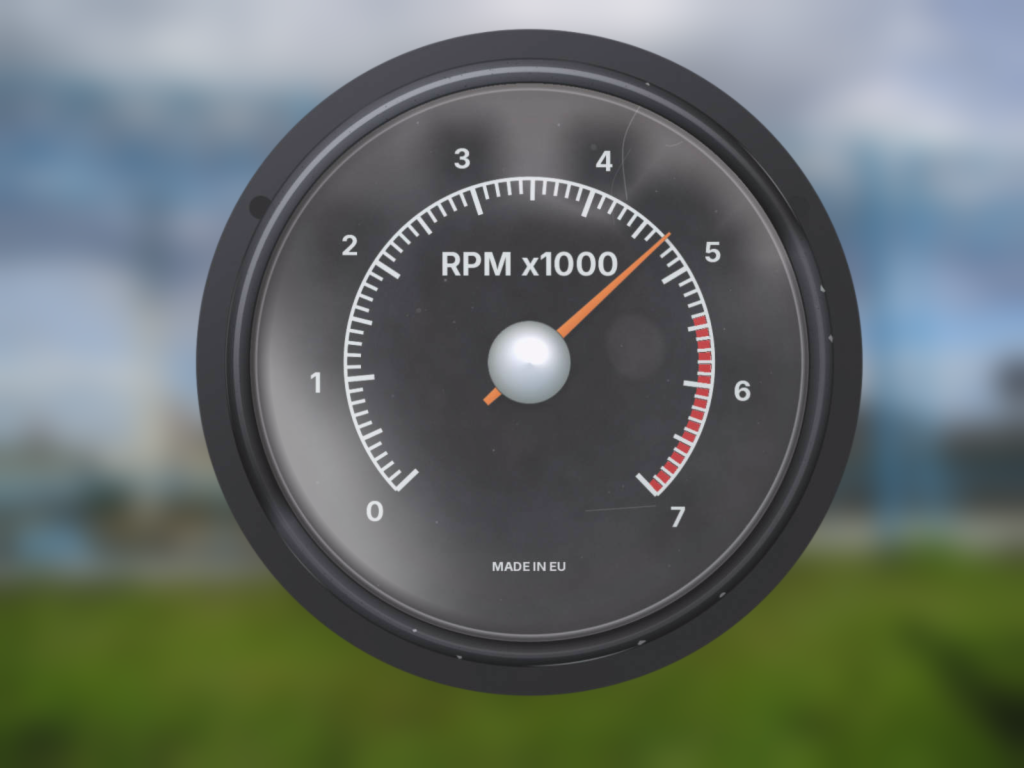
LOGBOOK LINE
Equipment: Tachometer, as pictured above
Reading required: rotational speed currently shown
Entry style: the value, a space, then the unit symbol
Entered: 4700 rpm
